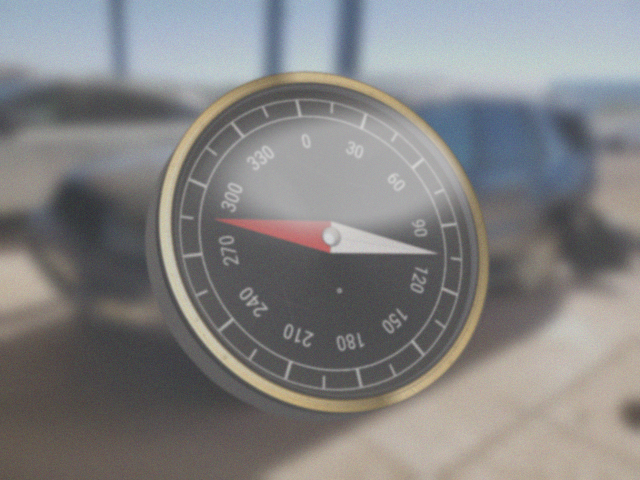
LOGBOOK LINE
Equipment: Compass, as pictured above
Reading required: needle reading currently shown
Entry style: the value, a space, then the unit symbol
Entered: 285 °
